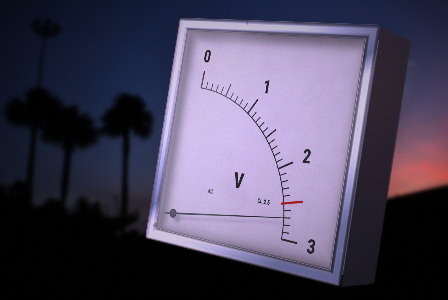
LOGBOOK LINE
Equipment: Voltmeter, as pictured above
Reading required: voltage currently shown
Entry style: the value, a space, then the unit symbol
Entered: 2.7 V
